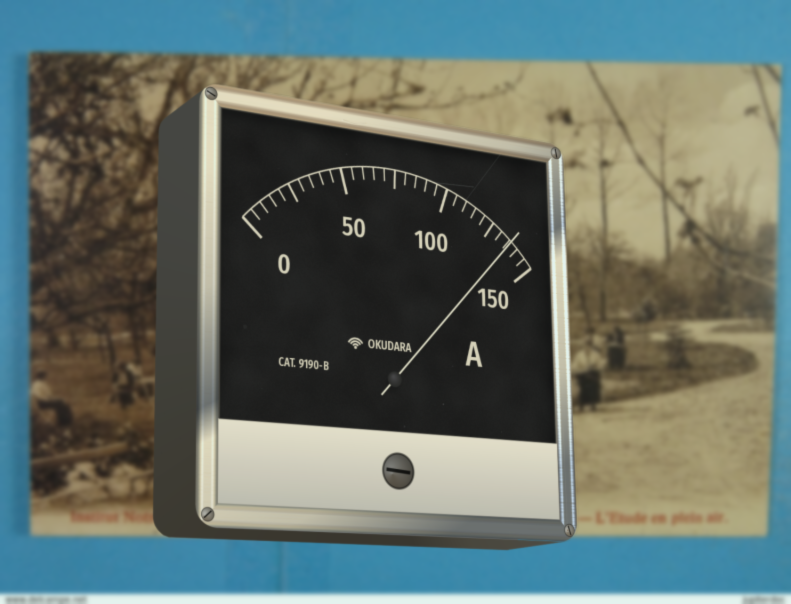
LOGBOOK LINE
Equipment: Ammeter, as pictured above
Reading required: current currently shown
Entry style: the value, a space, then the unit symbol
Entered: 135 A
